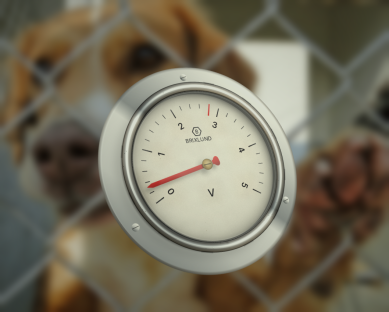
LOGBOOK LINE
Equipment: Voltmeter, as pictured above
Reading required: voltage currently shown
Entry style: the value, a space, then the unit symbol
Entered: 0.3 V
